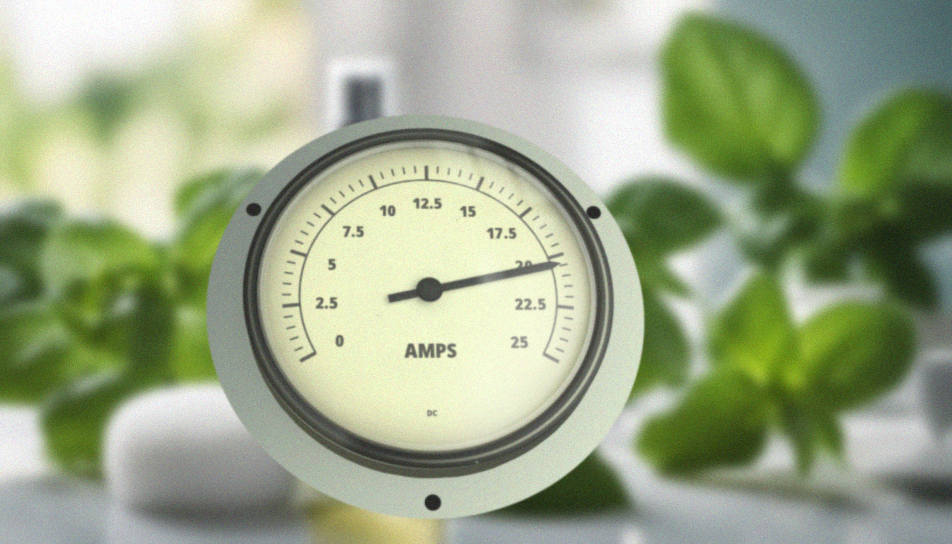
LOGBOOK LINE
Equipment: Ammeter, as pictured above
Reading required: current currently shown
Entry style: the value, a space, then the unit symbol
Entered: 20.5 A
